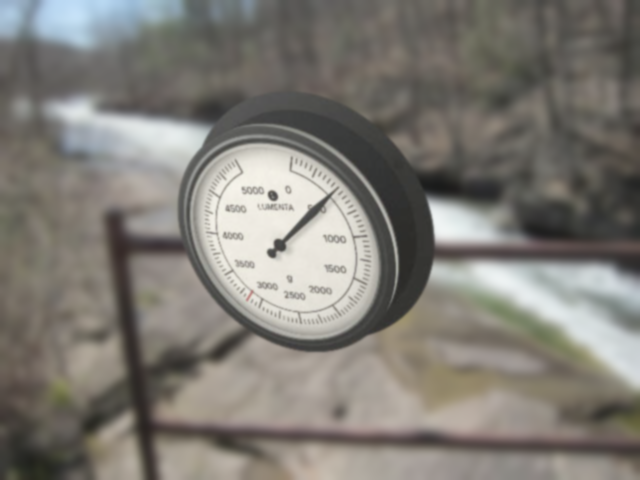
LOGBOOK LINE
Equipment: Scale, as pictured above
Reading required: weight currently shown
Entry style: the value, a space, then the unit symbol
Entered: 500 g
